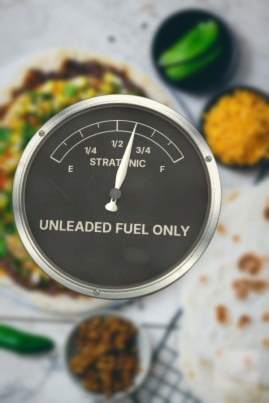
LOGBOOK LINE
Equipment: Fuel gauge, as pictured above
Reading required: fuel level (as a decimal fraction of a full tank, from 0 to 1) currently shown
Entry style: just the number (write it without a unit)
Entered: 0.625
